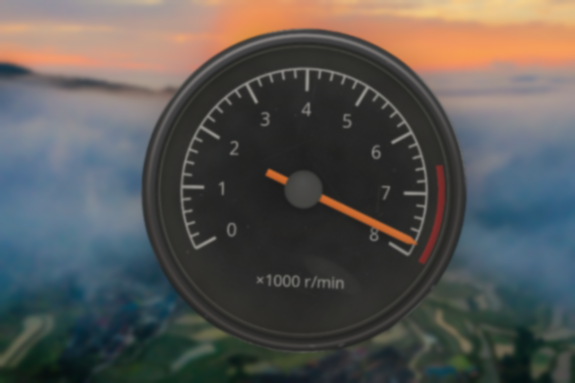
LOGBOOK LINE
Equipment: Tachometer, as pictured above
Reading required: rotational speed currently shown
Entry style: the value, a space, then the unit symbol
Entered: 7800 rpm
